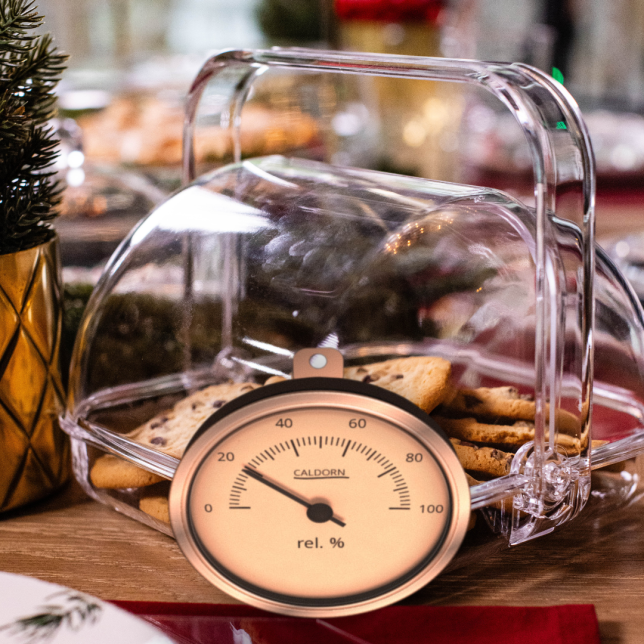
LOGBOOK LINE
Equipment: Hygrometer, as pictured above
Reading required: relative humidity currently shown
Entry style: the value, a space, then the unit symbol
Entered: 20 %
